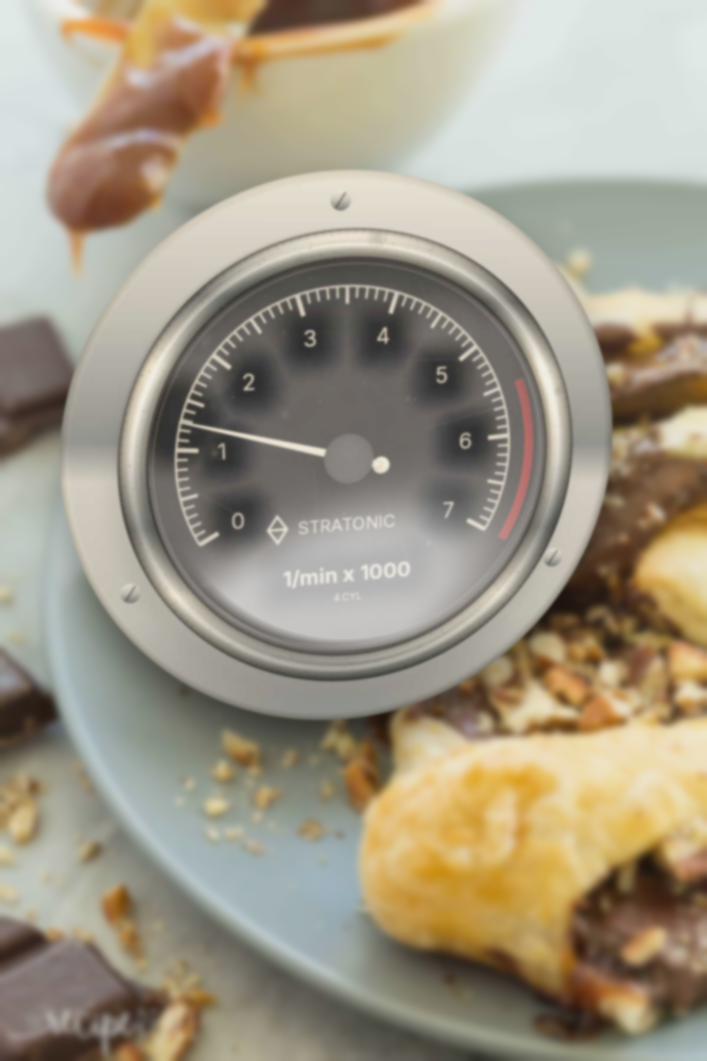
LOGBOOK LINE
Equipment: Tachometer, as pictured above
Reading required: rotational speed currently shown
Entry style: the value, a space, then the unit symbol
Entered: 1300 rpm
